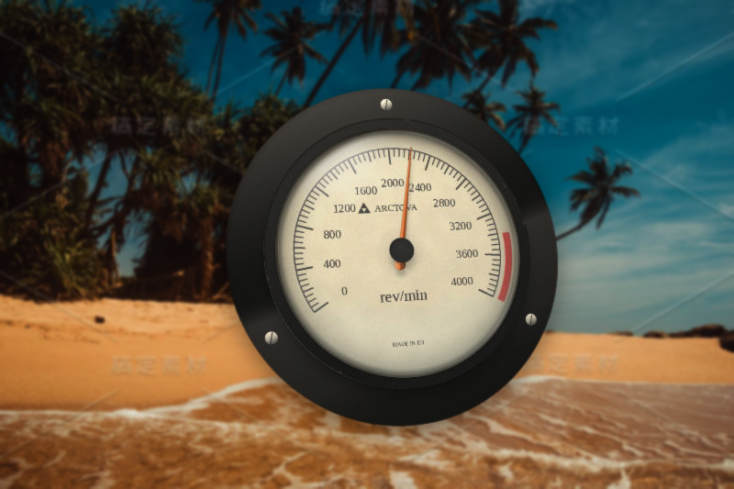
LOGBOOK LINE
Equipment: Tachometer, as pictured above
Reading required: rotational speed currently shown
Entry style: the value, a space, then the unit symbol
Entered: 2200 rpm
